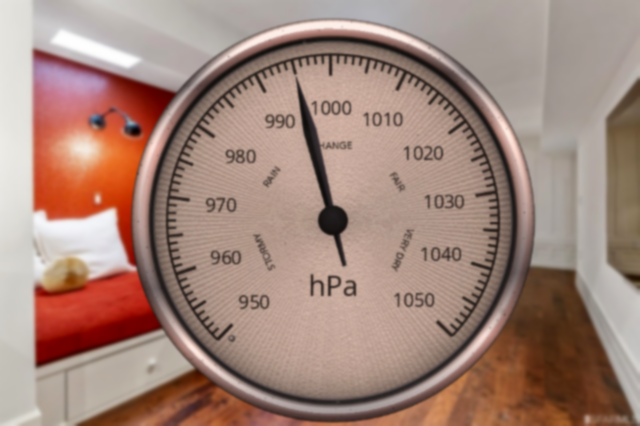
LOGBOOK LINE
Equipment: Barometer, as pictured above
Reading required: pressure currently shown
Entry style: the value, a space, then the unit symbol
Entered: 995 hPa
